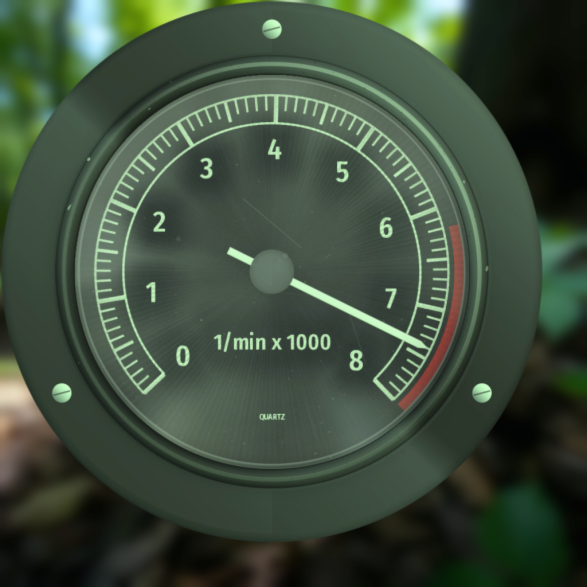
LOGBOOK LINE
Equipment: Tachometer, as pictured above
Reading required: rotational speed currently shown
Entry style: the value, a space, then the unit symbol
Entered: 7400 rpm
